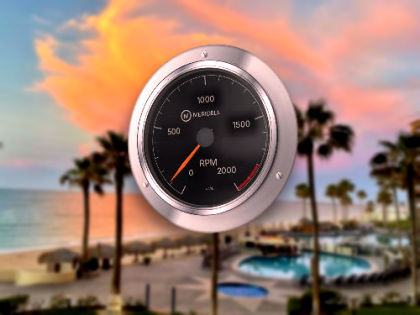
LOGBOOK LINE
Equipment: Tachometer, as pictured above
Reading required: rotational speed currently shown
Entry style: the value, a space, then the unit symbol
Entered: 100 rpm
